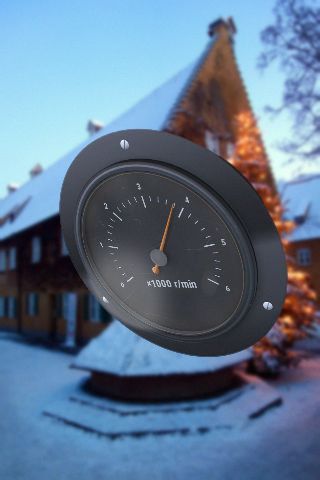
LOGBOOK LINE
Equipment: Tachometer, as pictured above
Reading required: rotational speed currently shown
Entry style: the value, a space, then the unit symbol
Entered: 3800 rpm
